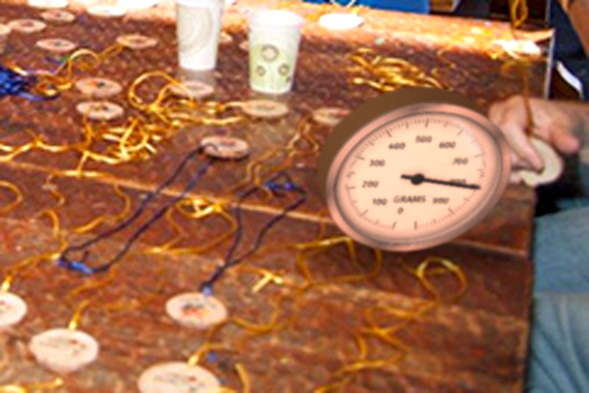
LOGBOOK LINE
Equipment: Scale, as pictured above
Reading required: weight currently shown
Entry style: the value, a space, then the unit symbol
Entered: 800 g
